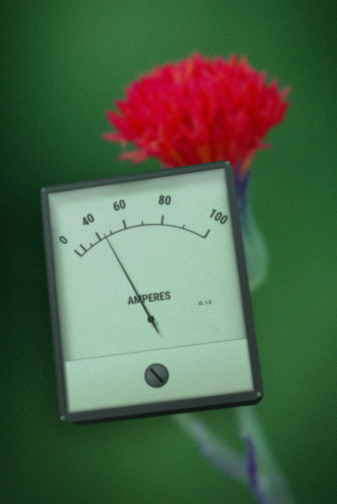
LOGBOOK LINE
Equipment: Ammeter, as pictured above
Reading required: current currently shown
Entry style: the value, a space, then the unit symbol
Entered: 45 A
